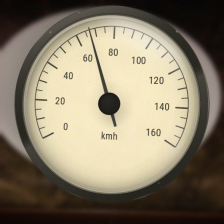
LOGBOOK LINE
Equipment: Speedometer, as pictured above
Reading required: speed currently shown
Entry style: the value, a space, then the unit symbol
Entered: 67.5 km/h
